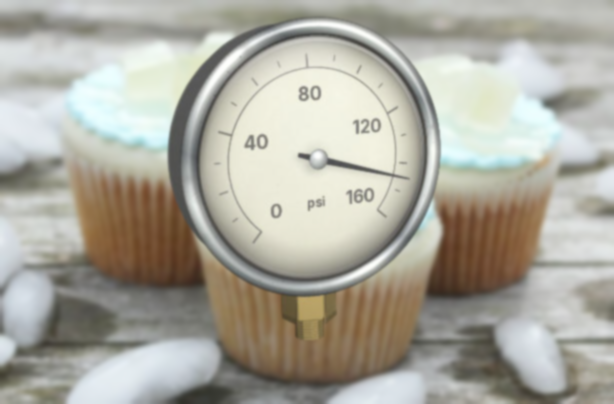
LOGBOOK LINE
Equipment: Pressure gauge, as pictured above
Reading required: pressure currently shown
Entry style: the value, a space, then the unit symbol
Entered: 145 psi
